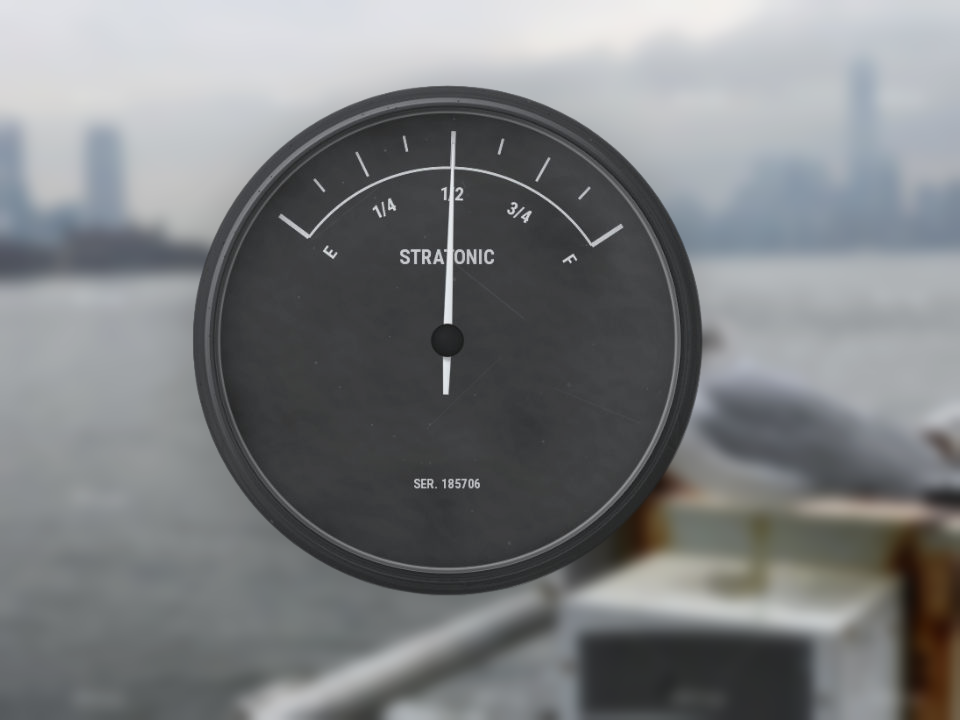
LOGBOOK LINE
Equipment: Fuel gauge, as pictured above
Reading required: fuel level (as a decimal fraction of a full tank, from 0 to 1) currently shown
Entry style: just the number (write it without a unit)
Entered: 0.5
